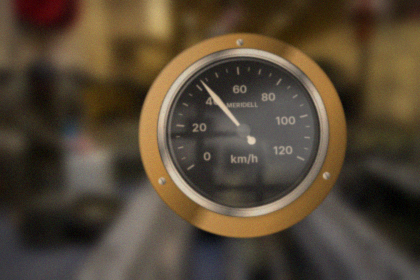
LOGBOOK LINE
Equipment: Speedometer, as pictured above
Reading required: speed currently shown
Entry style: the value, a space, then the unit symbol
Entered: 42.5 km/h
